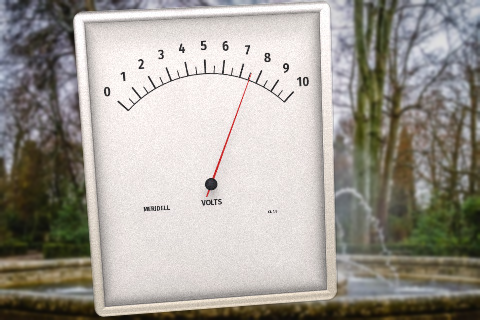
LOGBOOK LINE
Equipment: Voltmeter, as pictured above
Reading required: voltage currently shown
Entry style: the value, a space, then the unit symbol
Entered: 7.5 V
